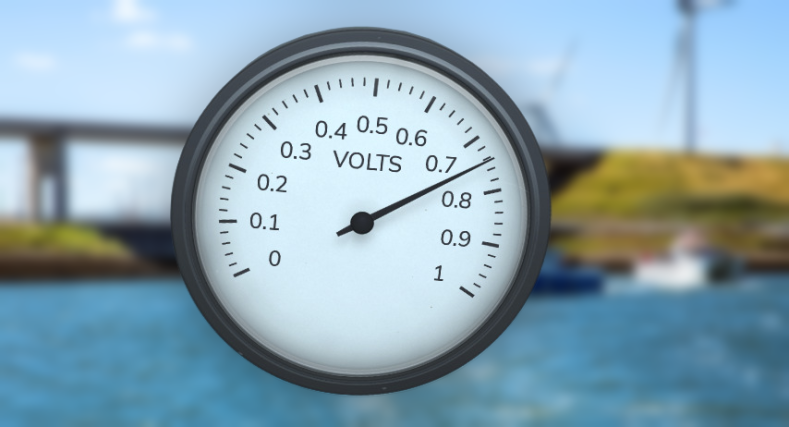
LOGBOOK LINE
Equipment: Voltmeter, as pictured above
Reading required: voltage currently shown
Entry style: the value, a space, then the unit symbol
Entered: 0.74 V
